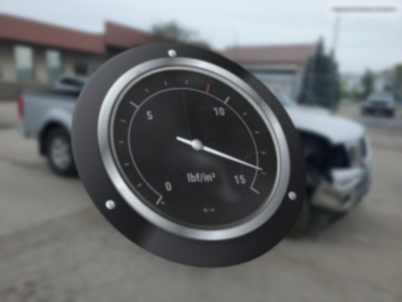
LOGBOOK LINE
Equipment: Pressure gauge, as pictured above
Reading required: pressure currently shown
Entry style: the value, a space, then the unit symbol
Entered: 14 psi
